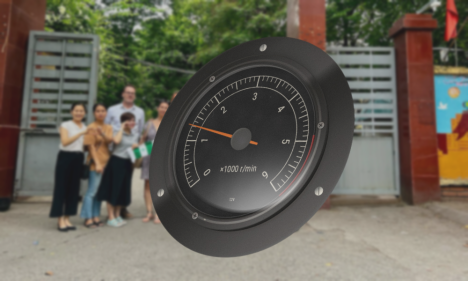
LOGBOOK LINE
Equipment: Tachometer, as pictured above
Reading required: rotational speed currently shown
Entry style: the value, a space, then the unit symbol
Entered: 1300 rpm
